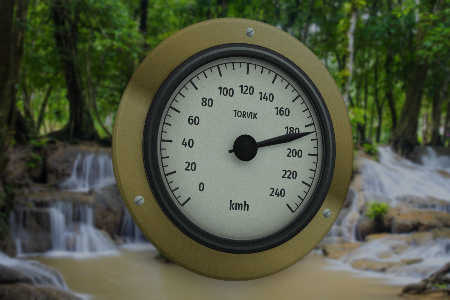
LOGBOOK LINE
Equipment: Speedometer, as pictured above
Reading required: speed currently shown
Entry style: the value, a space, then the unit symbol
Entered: 185 km/h
